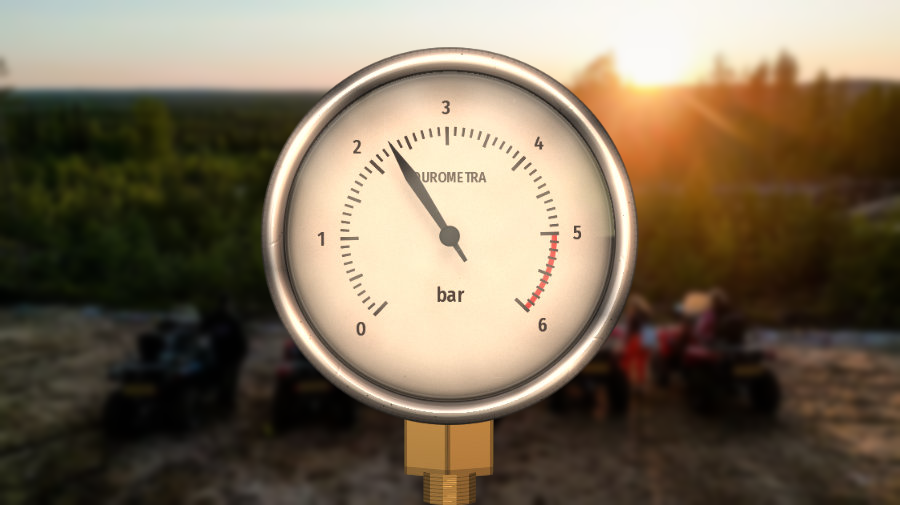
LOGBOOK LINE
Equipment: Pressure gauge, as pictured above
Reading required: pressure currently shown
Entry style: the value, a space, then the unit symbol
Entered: 2.3 bar
